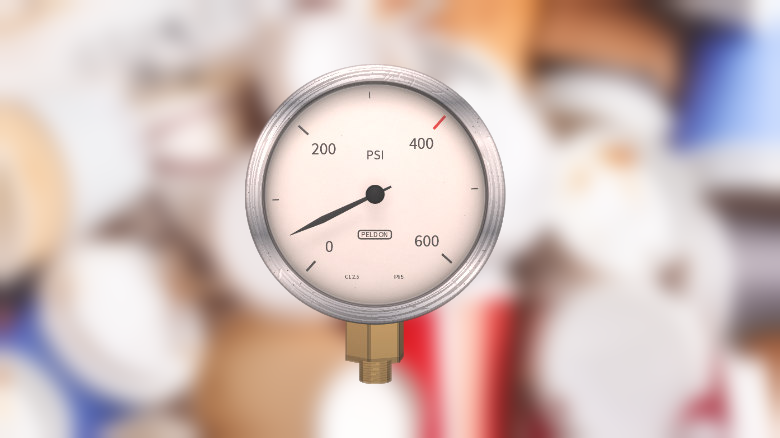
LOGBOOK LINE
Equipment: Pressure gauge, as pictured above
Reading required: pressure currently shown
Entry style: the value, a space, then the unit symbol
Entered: 50 psi
